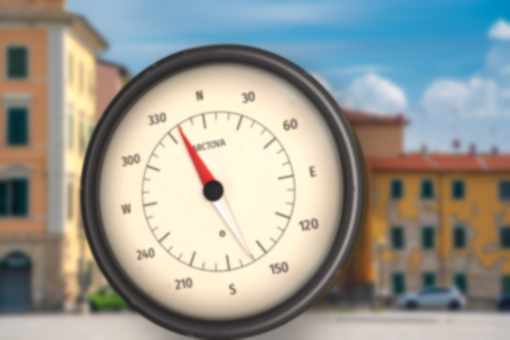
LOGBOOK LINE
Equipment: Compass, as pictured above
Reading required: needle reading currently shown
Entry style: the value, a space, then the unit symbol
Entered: 340 °
